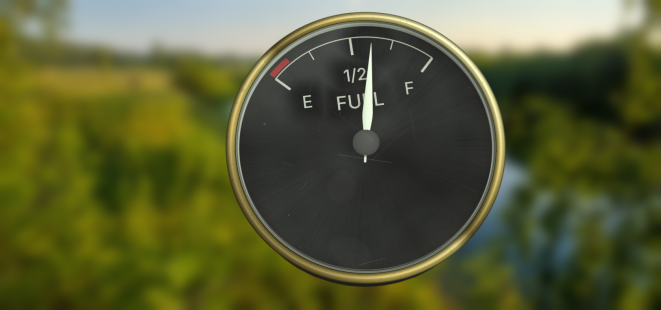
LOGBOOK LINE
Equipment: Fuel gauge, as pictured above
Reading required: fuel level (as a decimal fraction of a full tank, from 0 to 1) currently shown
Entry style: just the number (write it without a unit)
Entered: 0.625
